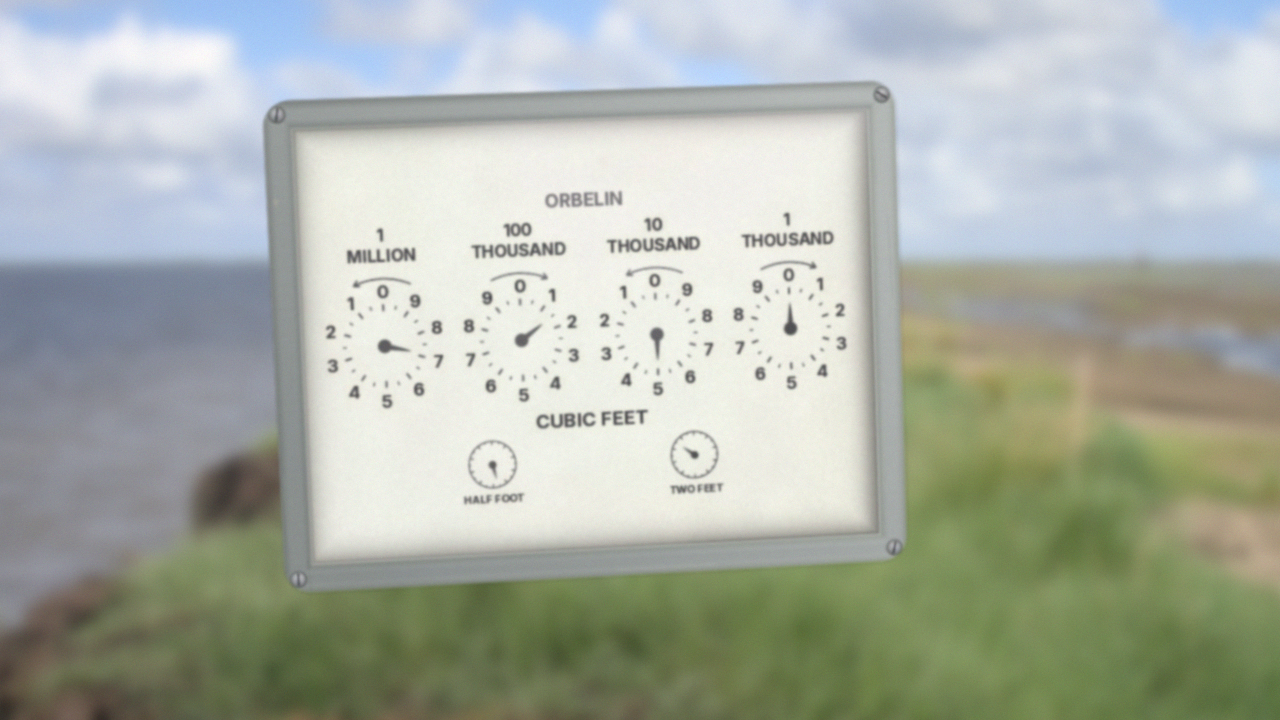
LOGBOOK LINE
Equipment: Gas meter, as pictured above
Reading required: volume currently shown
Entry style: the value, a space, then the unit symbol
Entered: 715000 ft³
